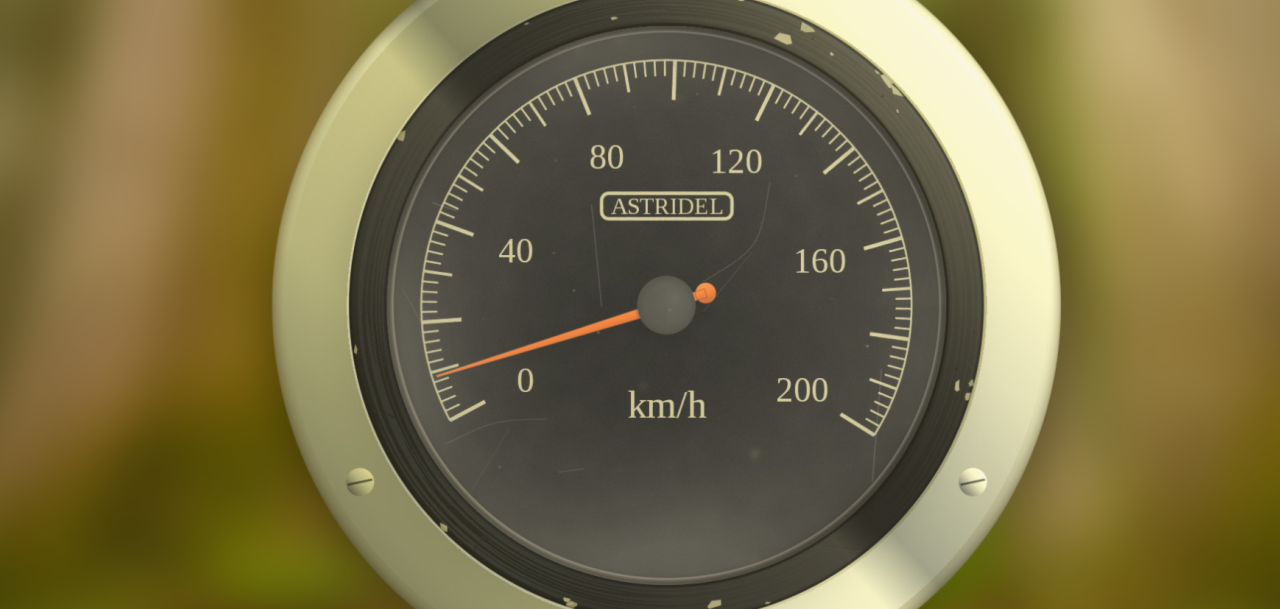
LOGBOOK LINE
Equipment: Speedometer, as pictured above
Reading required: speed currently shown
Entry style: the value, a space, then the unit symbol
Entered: 9 km/h
